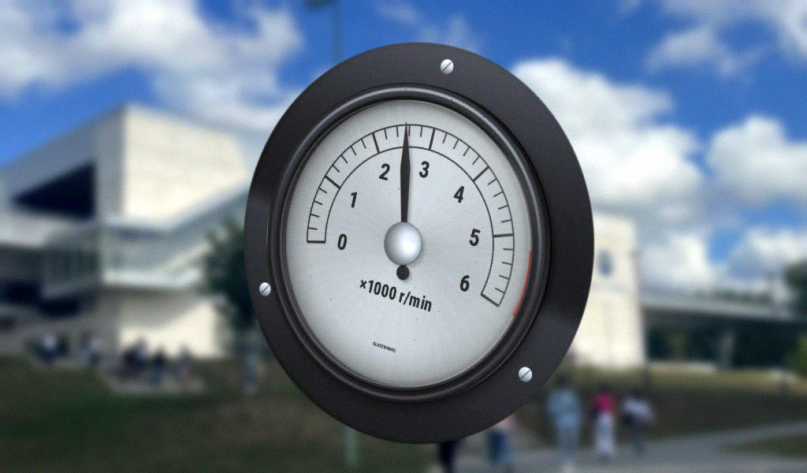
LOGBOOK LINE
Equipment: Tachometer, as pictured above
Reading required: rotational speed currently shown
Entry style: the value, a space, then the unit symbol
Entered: 2600 rpm
